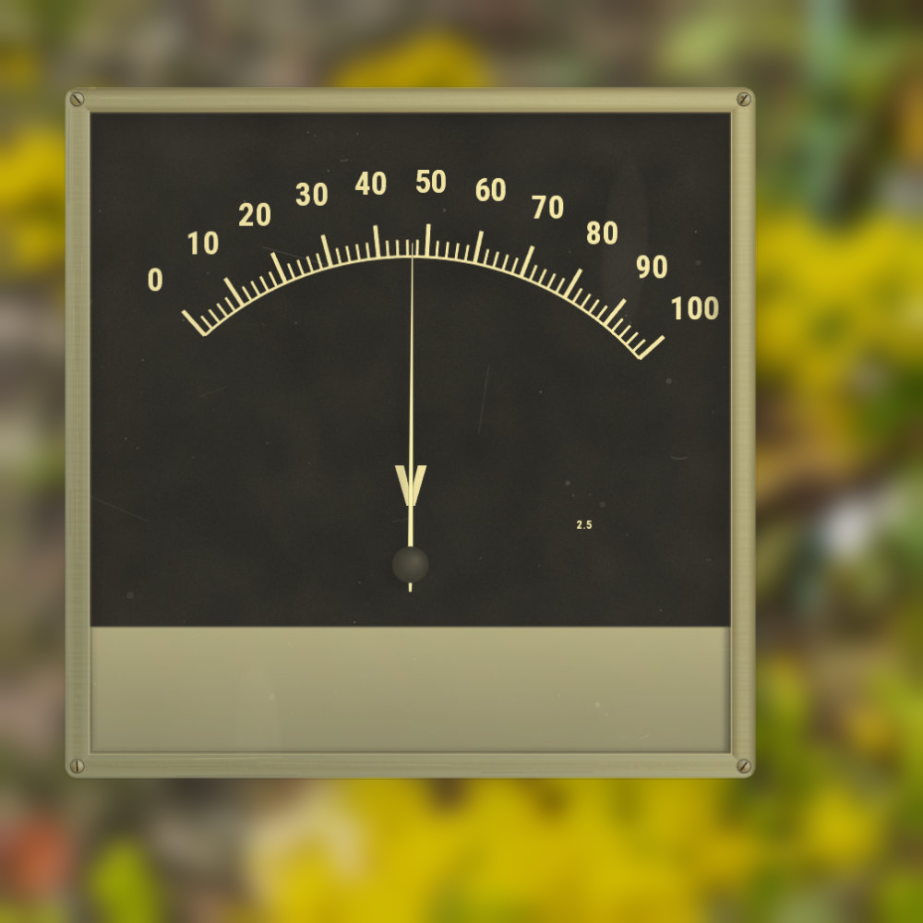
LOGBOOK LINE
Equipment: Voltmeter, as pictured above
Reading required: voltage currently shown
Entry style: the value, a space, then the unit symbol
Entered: 47 V
